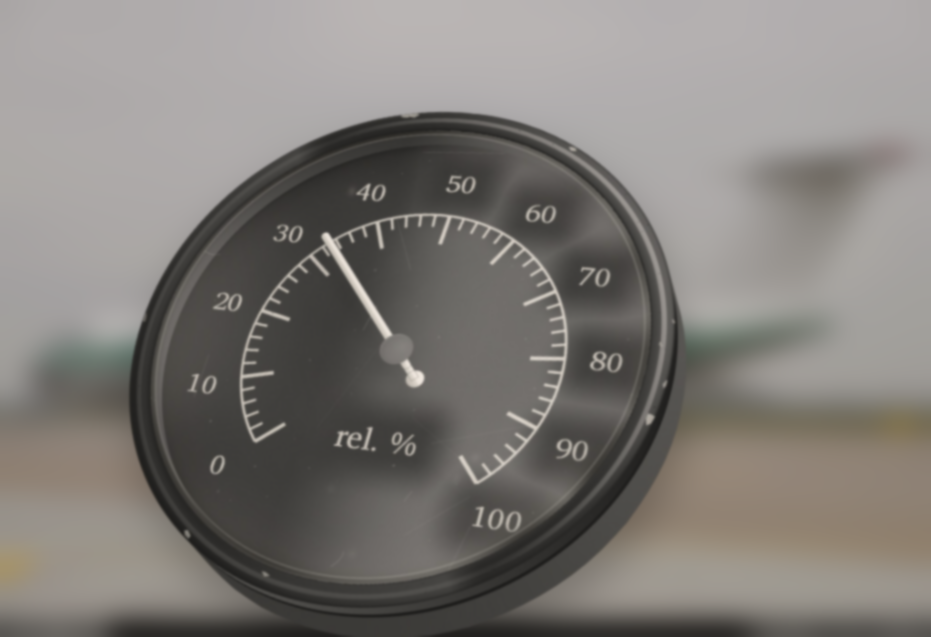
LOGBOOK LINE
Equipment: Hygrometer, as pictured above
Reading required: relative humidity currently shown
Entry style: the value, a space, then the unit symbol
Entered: 33 %
